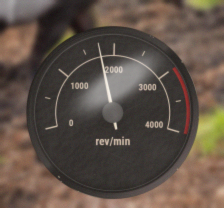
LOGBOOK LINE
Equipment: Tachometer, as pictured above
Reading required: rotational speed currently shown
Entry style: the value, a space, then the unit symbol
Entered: 1750 rpm
